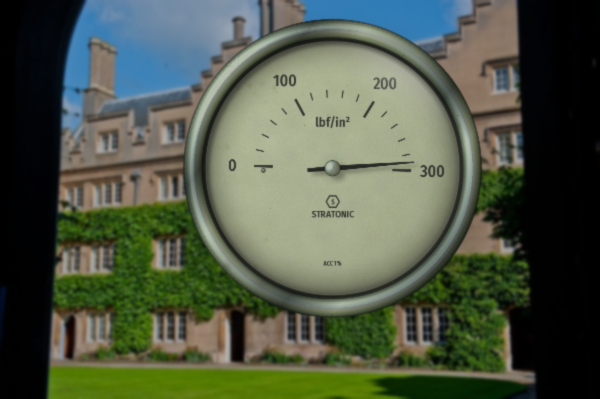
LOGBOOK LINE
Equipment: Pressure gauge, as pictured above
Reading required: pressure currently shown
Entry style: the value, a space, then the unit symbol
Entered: 290 psi
